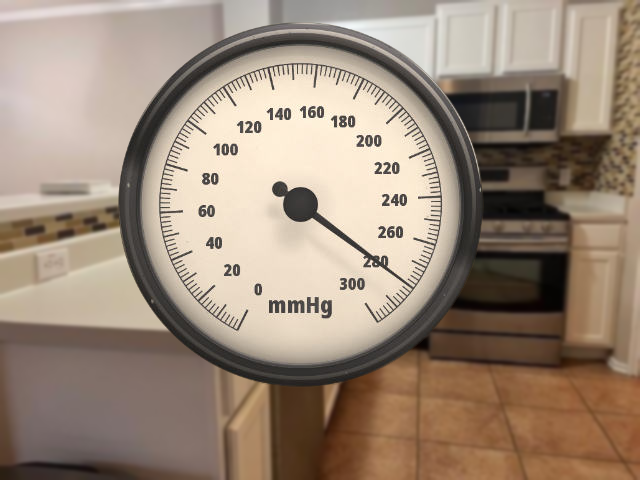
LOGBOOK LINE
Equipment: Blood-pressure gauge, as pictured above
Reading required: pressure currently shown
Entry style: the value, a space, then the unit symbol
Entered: 280 mmHg
